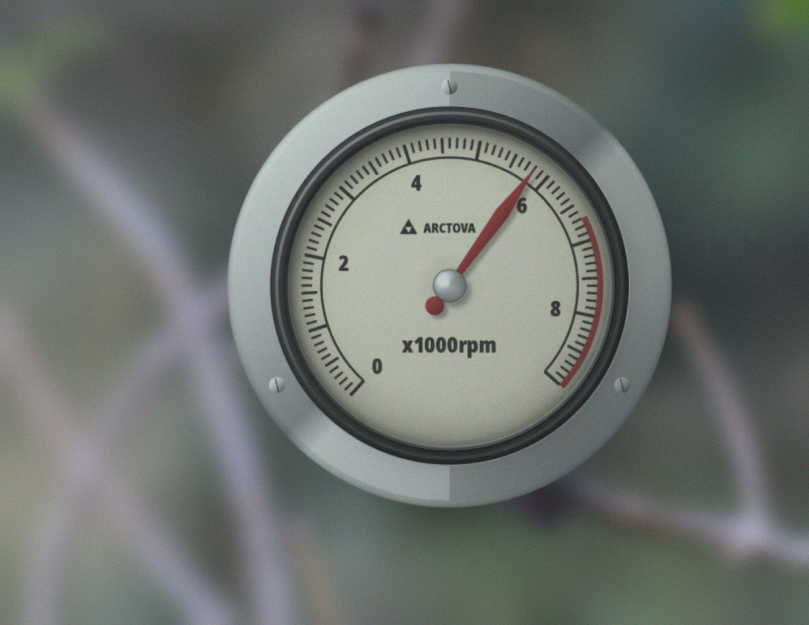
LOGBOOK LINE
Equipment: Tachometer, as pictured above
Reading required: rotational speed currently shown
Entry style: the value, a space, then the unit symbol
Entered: 5800 rpm
